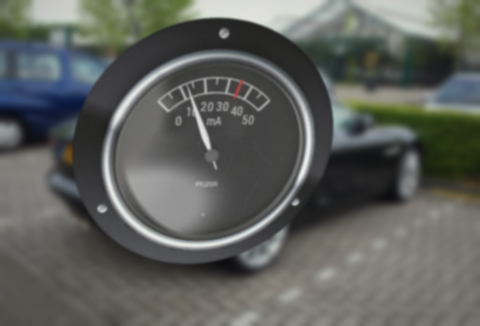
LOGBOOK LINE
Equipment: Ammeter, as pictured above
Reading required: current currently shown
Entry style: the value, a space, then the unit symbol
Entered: 12.5 mA
